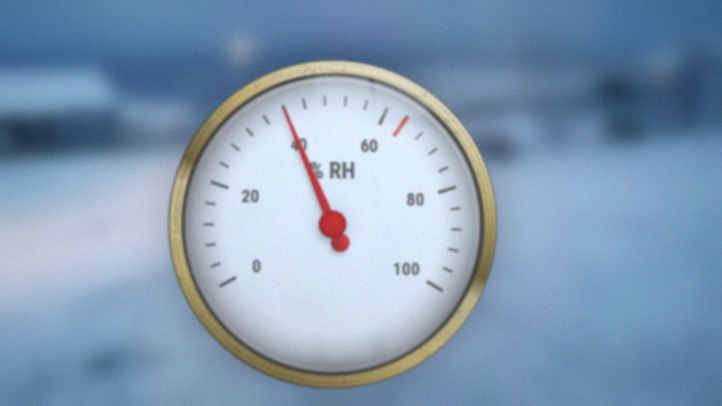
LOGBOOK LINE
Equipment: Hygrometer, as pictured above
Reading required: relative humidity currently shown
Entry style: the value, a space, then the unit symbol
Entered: 40 %
